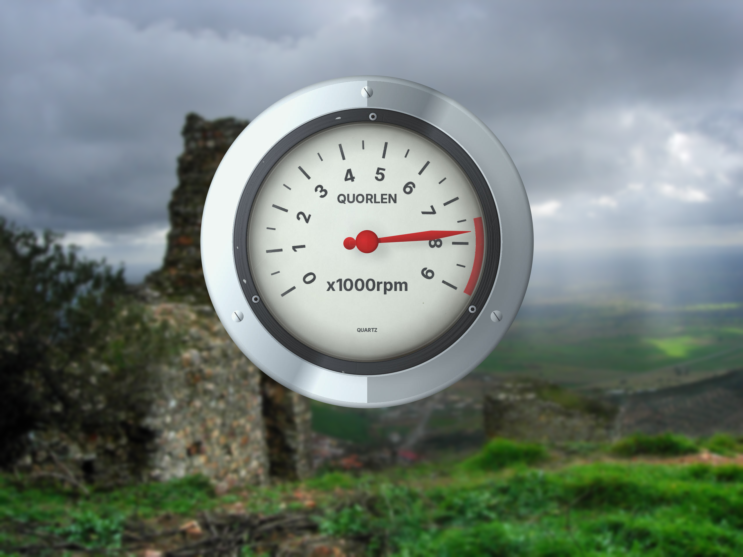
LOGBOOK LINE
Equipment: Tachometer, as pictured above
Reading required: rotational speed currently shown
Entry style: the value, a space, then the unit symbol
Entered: 7750 rpm
